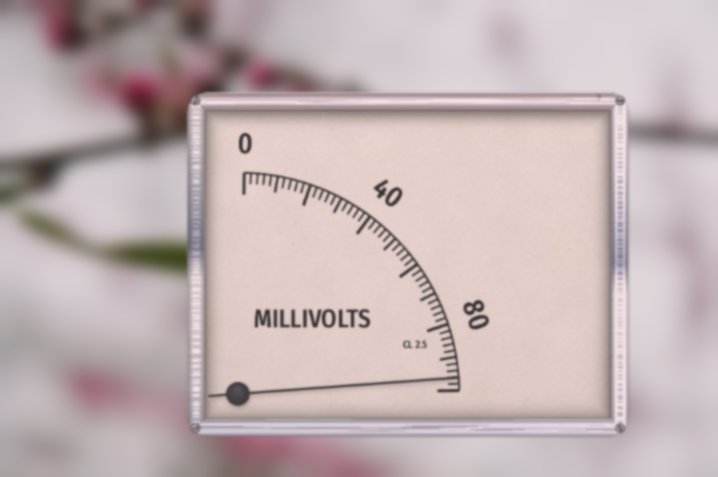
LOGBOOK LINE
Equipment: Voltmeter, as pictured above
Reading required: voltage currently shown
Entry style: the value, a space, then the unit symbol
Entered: 96 mV
